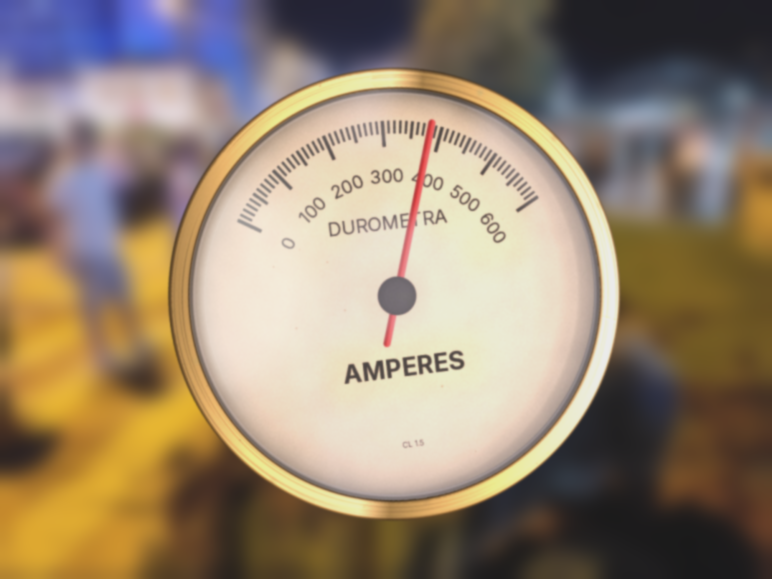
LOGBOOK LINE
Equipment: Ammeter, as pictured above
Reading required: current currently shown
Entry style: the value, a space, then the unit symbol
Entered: 380 A
